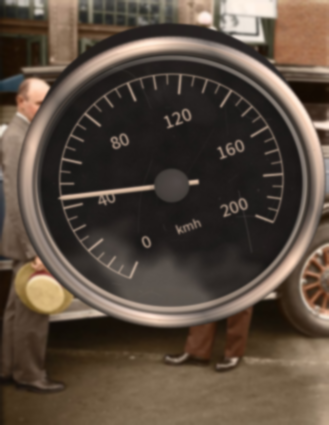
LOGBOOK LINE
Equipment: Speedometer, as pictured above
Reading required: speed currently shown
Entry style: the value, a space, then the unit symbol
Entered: 45 km/h
